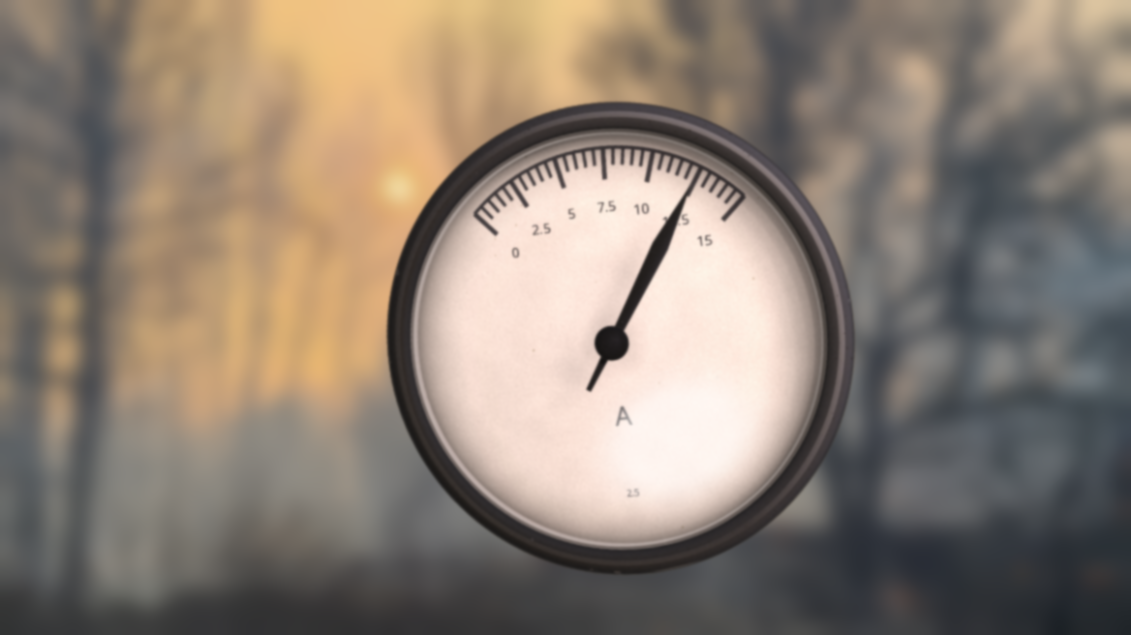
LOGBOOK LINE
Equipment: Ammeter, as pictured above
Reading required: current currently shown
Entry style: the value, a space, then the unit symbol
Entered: 12.5 A
